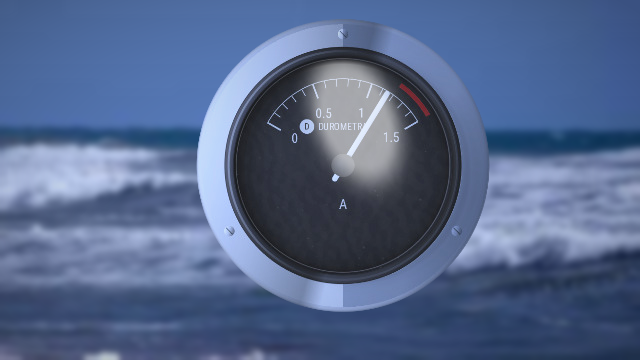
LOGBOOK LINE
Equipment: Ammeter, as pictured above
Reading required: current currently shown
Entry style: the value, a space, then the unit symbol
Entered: 1.15 A
